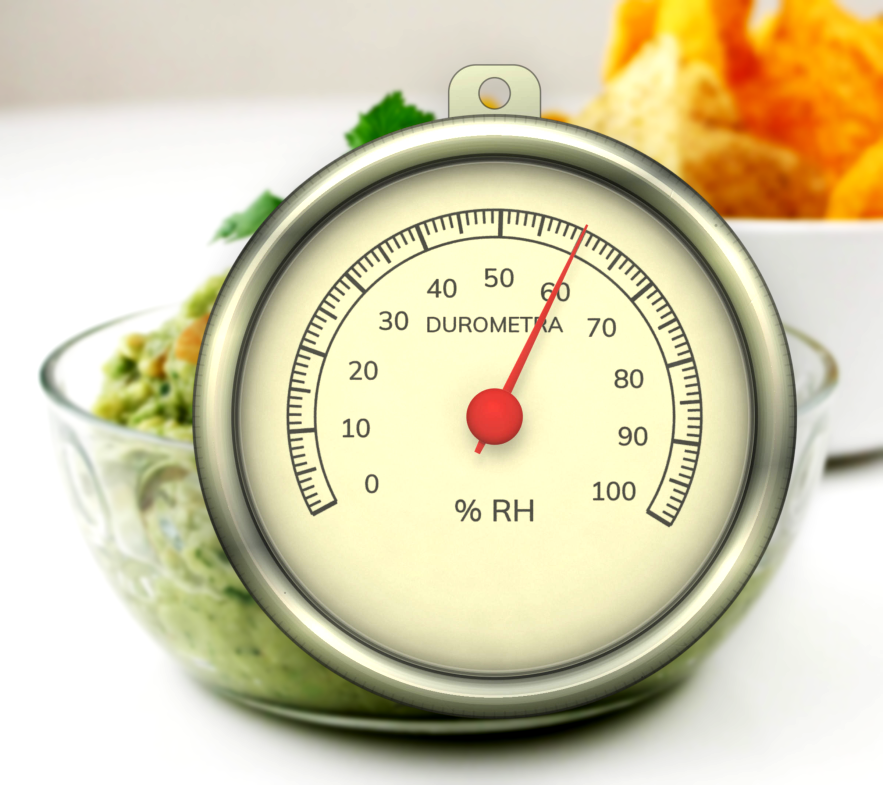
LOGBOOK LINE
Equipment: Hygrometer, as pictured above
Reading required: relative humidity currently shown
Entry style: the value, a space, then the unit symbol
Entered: 60 %
